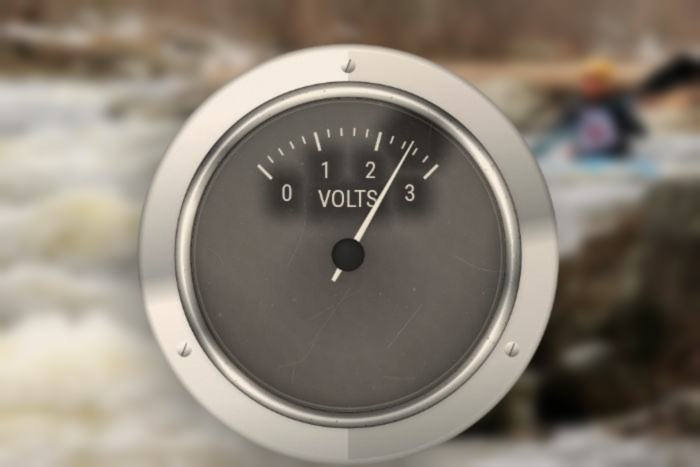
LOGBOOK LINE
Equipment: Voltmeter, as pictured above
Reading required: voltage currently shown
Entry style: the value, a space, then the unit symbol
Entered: 2.5 V
